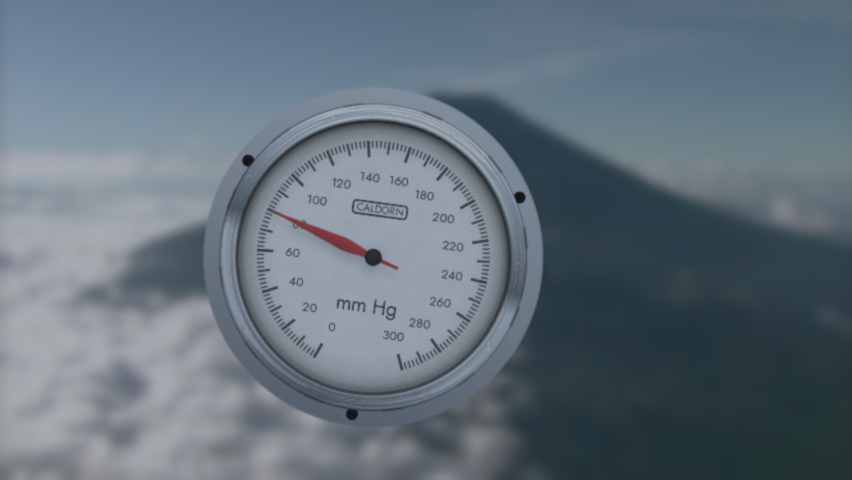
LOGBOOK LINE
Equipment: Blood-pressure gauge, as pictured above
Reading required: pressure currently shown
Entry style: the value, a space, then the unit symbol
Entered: 80 mmHg
